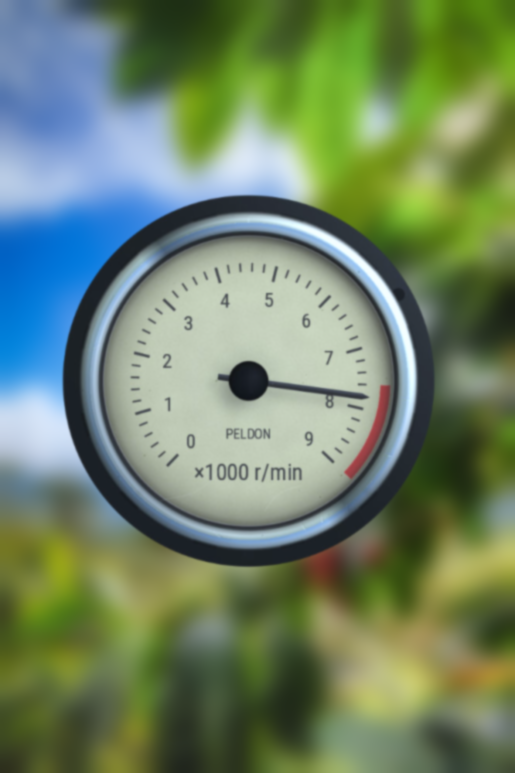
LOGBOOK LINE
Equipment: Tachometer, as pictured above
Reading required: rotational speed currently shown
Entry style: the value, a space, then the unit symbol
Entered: 7800 rpm
